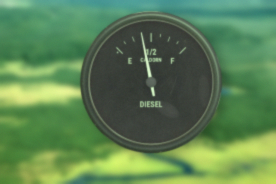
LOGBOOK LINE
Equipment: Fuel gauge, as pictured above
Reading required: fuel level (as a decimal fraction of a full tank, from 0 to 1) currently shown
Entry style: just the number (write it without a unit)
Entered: 0.375
